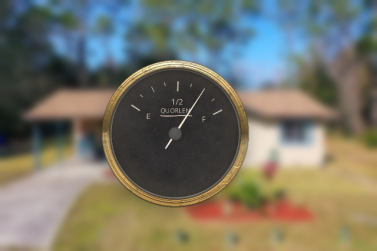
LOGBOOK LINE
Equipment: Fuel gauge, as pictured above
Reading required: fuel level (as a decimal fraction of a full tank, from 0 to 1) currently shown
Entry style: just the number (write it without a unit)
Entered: 0.75
